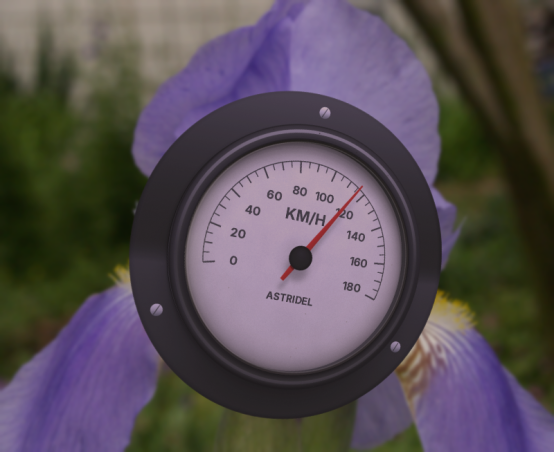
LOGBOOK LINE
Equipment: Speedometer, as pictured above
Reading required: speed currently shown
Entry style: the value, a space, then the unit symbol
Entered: 115 km/h
